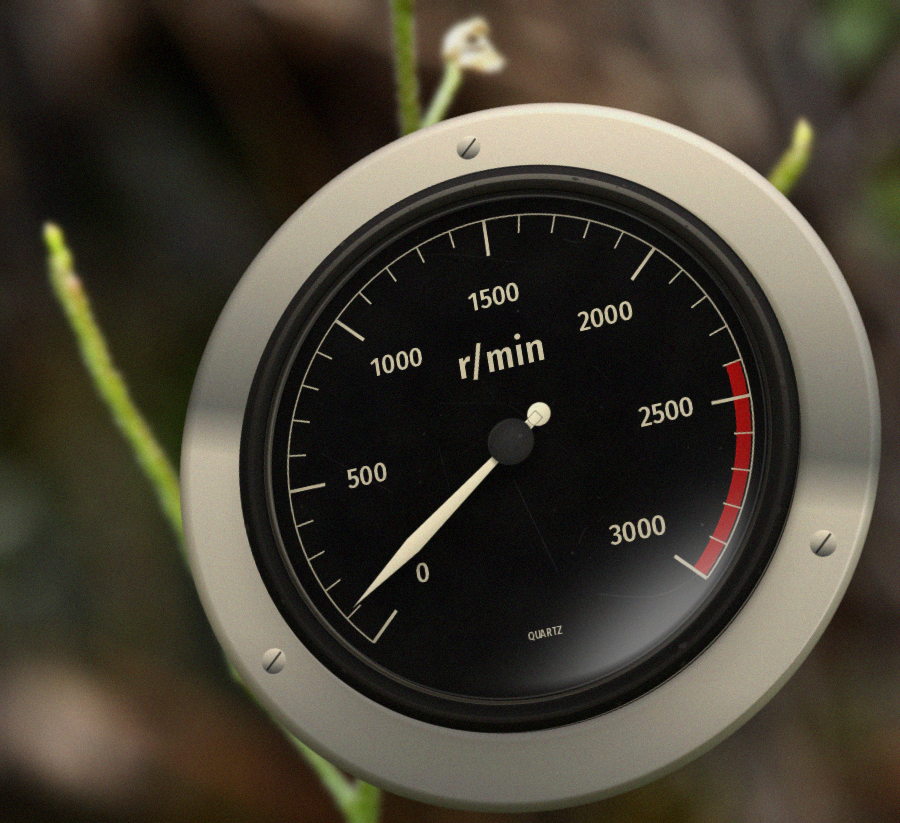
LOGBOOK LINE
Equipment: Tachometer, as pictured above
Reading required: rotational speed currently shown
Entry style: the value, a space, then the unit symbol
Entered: 100 rpm
